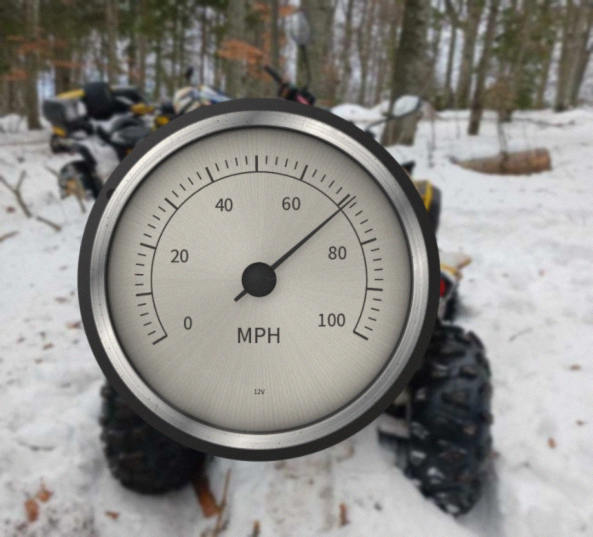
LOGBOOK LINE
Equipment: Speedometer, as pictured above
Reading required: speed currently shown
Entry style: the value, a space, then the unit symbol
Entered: 71 mph
